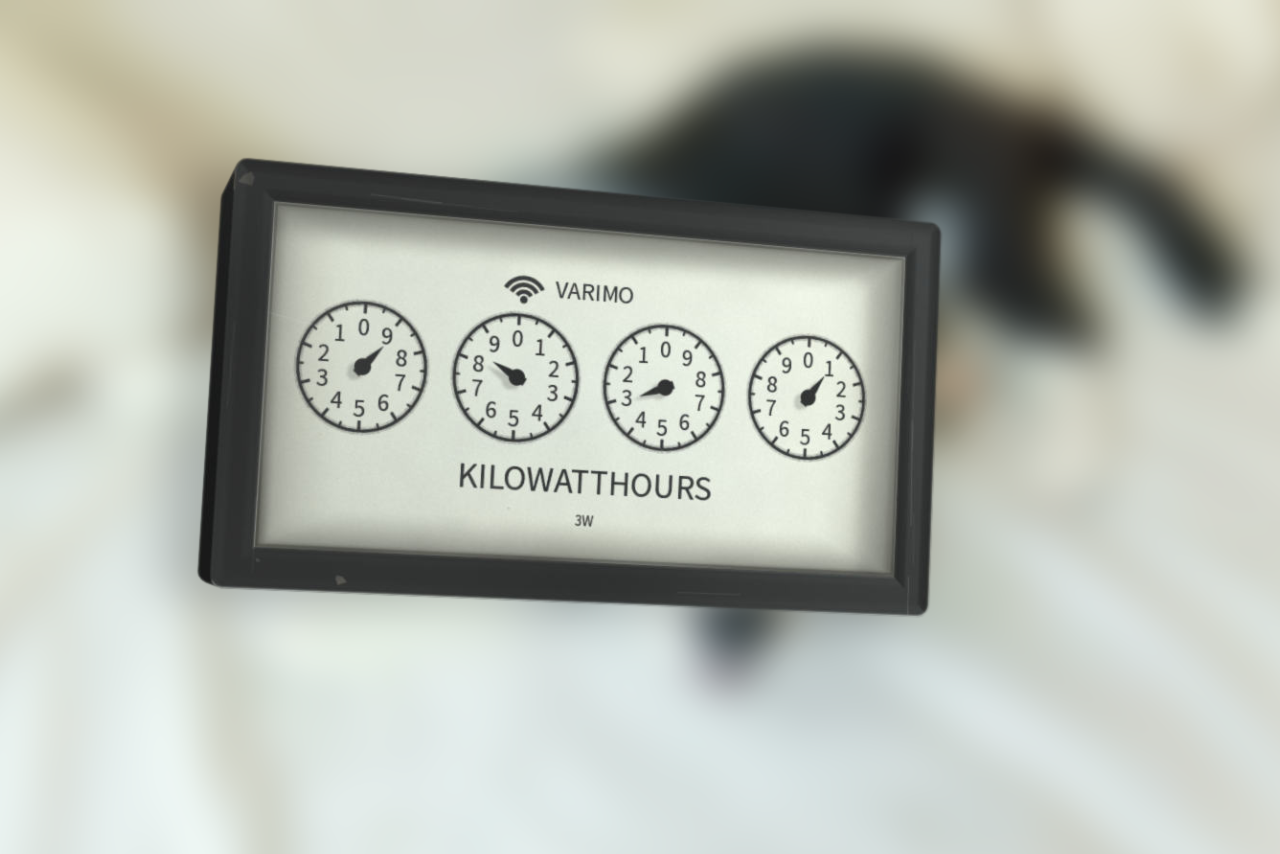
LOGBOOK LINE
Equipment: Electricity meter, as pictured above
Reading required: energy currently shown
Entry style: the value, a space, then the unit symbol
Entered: 8831 kWh
